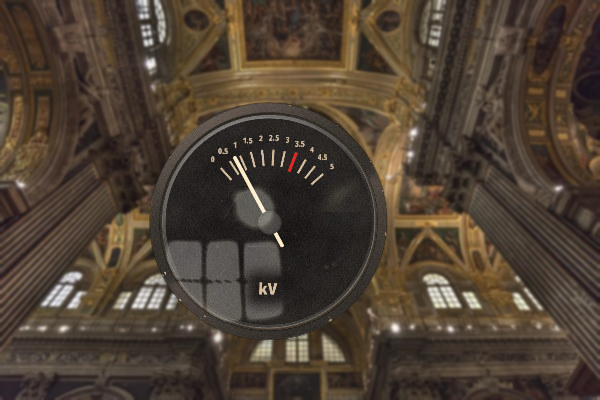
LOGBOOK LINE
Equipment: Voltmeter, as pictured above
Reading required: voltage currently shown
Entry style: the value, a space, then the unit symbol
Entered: 0.75 kV
